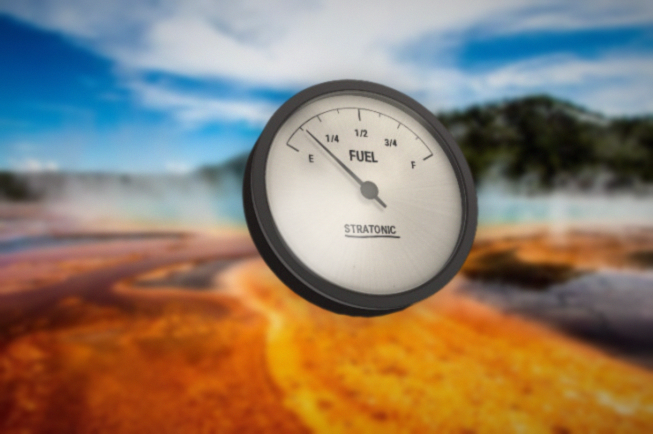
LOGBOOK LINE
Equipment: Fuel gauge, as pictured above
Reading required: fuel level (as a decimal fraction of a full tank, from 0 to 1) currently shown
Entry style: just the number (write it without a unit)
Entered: 0.125
